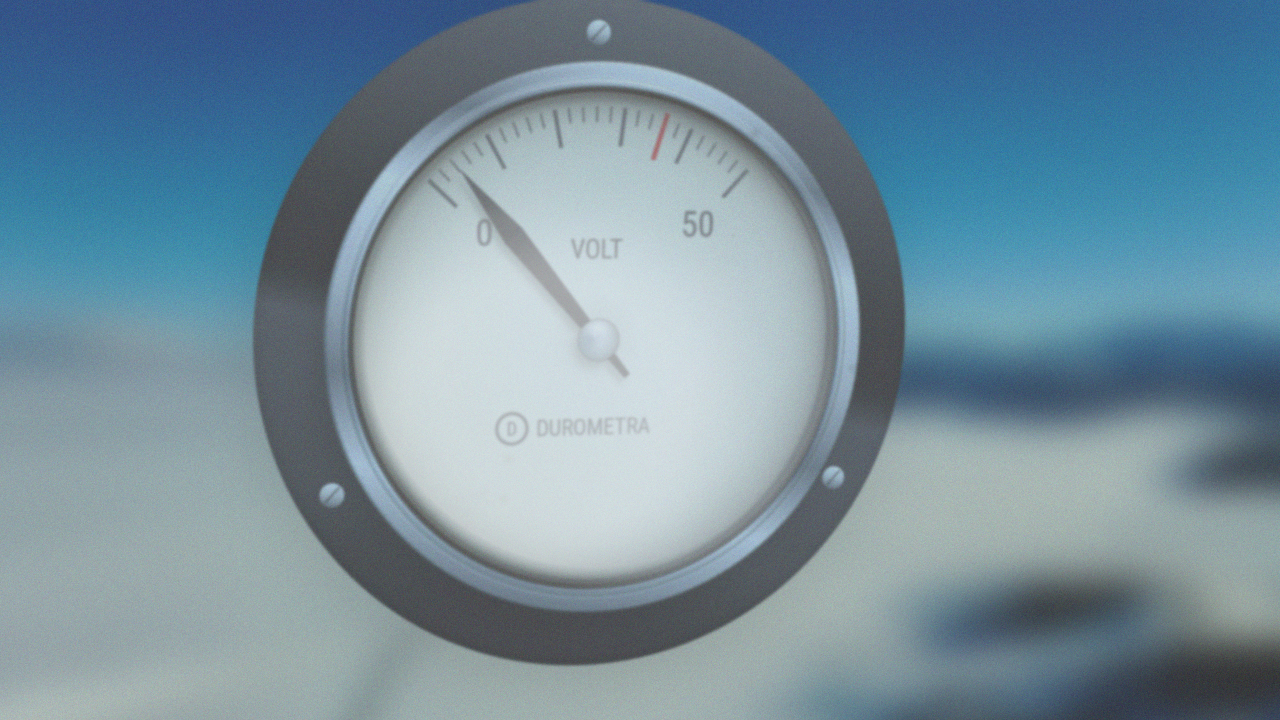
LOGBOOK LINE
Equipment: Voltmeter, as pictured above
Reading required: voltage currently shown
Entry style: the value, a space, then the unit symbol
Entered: 4 V
